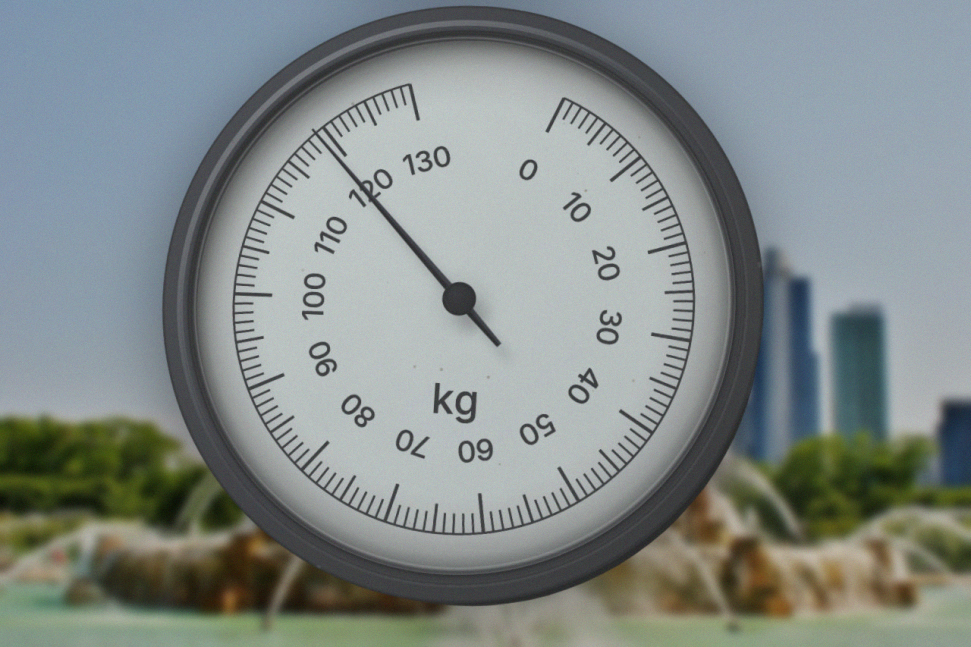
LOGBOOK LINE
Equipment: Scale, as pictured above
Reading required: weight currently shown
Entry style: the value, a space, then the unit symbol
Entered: 119 kg
